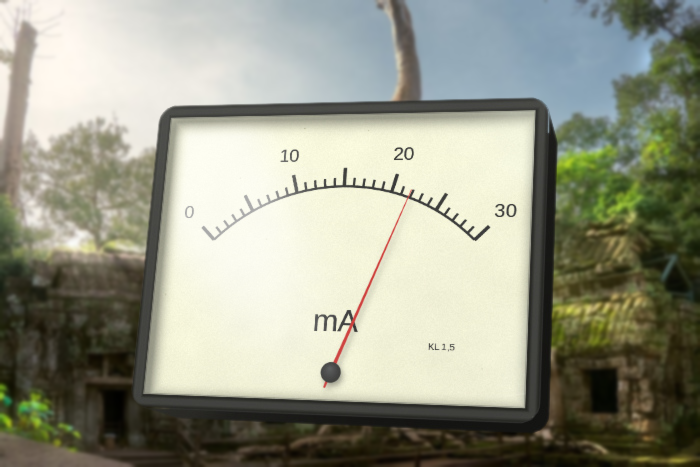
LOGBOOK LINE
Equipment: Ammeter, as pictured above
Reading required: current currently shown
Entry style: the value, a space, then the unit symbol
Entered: 22 mA
